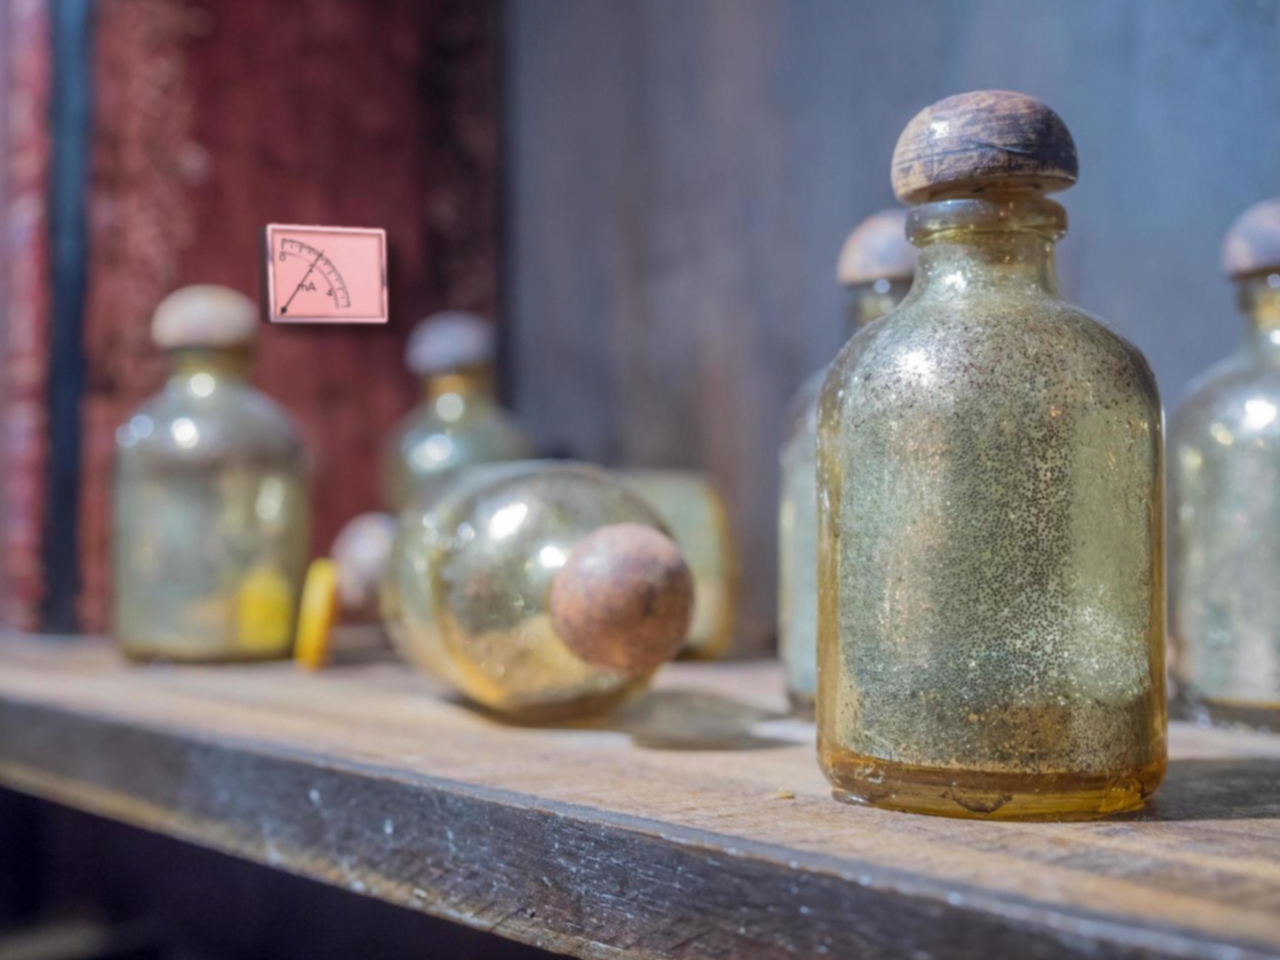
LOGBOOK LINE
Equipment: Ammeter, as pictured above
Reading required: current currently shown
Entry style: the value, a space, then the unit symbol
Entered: 2 mA
